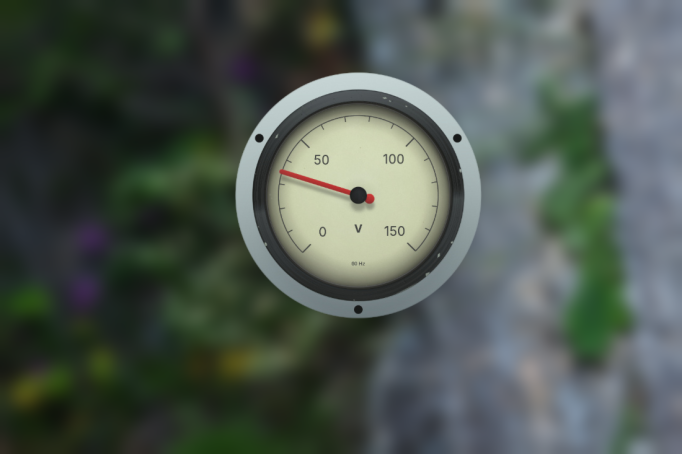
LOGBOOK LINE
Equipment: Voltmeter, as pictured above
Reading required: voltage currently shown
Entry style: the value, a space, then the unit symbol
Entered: 35 V
